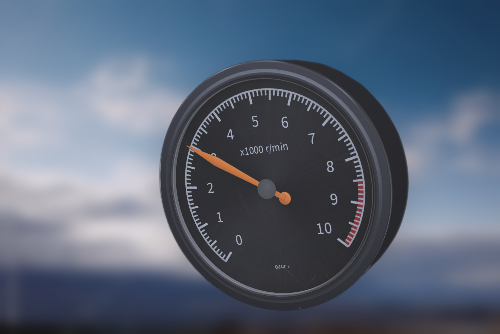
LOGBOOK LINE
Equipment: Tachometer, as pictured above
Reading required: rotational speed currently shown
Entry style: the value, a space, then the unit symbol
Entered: 3000 rpm
